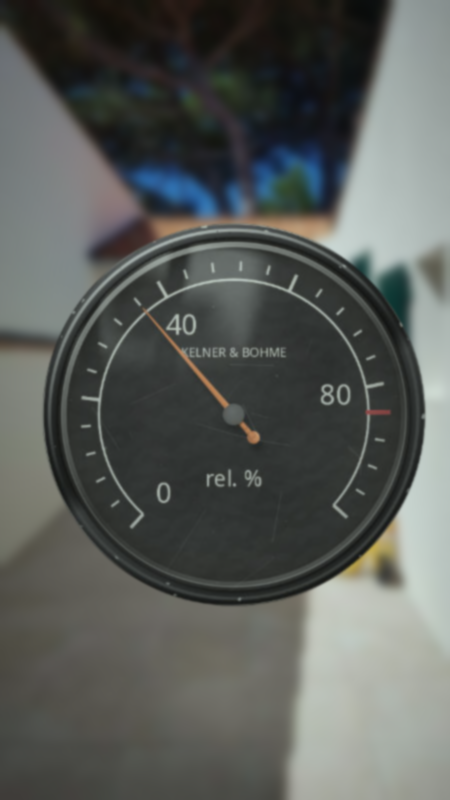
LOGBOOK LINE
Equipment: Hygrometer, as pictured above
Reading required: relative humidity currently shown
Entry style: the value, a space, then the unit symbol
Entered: 36 %
